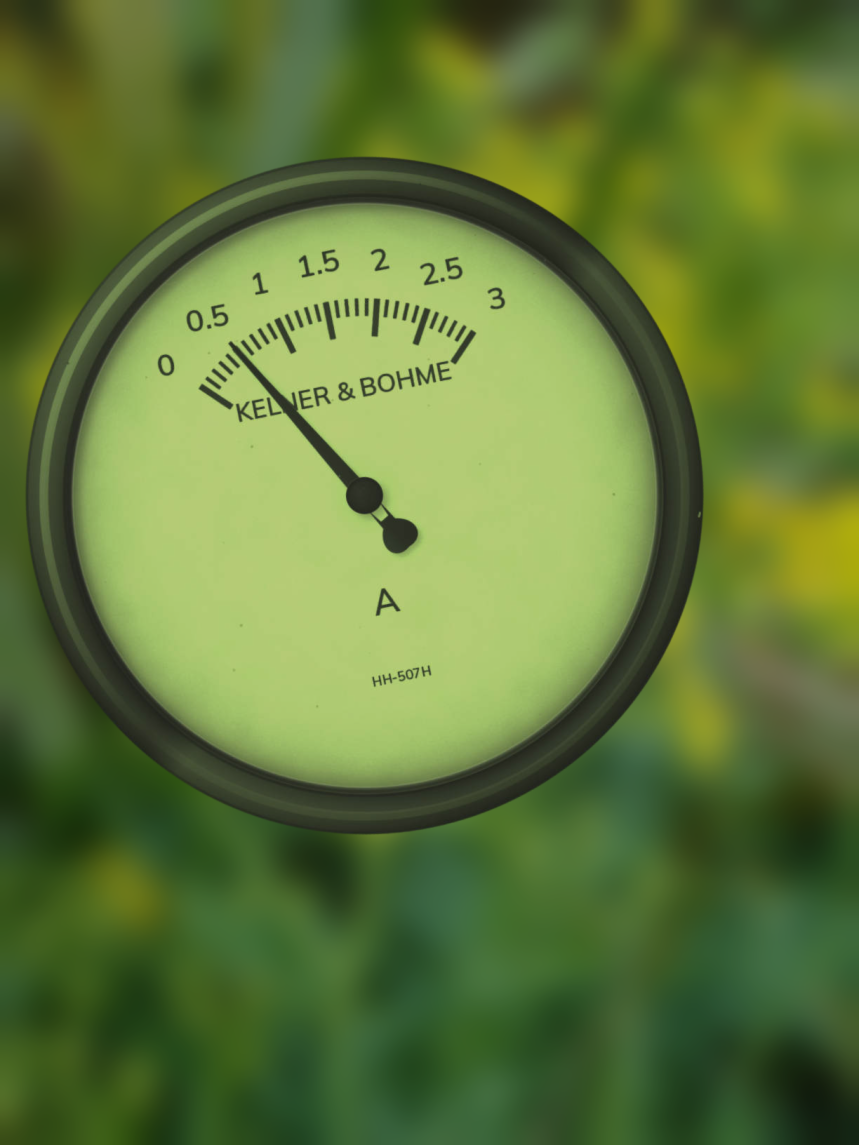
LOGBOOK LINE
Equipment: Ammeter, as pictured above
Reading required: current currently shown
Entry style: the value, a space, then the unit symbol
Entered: 0.5 A
